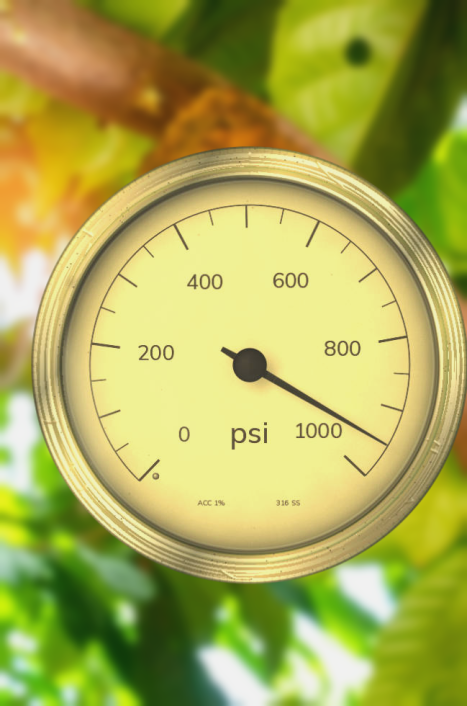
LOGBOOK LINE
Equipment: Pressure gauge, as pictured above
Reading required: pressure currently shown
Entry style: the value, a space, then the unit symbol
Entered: 950 psi
